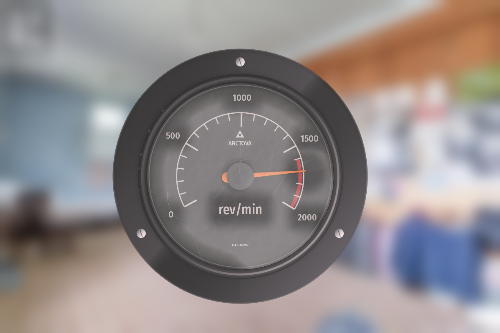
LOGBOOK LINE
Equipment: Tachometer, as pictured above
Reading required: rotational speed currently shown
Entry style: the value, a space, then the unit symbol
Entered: 1700 rpm
